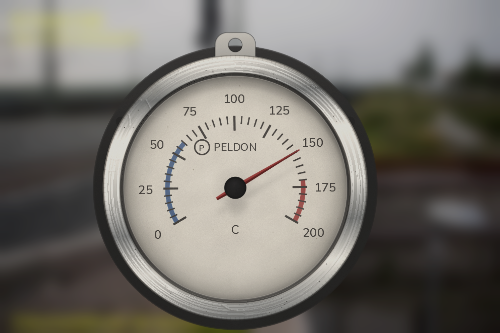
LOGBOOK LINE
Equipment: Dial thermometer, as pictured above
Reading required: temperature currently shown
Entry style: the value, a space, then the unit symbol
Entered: 150 °C
